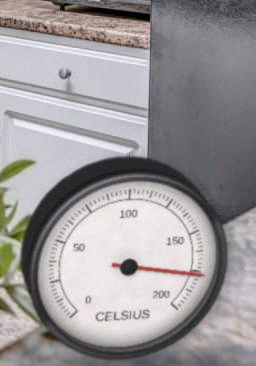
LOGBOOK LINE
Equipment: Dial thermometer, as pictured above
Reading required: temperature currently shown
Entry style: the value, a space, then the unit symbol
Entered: 175 °C
